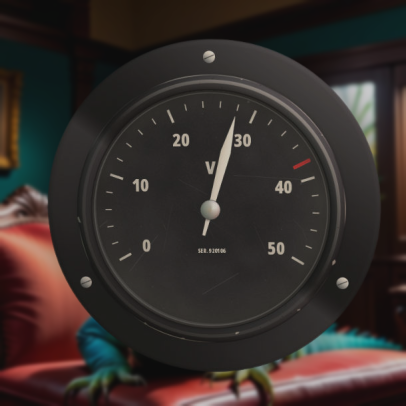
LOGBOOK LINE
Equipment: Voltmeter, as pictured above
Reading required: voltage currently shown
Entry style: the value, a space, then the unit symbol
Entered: 28 V
